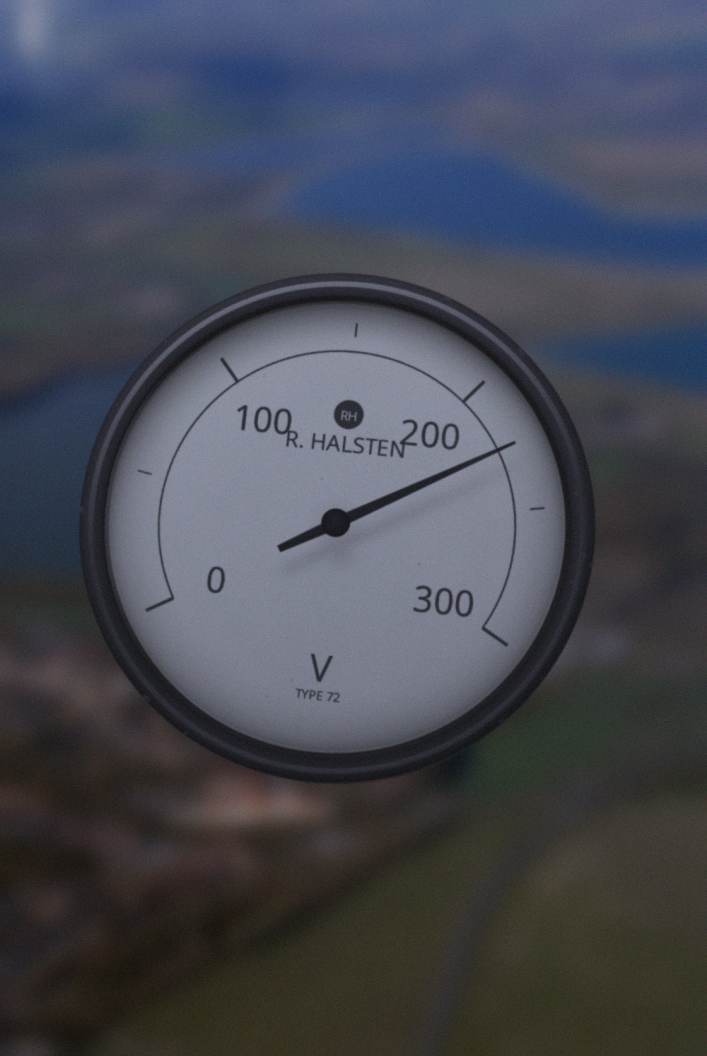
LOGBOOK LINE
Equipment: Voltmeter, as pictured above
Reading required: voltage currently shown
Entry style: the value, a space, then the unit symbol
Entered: 225 V
